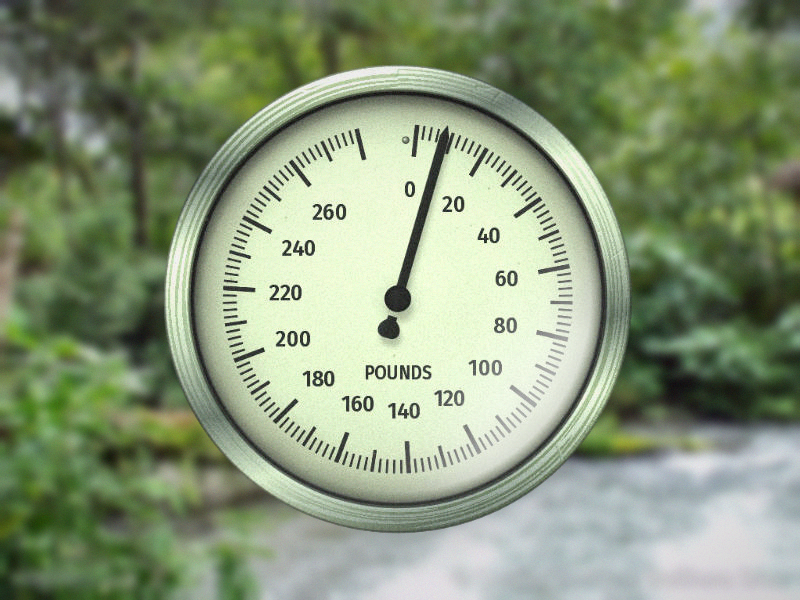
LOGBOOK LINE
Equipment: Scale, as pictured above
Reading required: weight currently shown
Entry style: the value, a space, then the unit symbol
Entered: 8 lb
